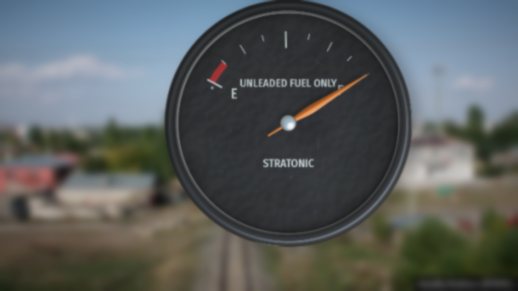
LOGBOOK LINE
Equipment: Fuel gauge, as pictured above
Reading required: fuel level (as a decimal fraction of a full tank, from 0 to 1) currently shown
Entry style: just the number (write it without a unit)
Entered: 1
